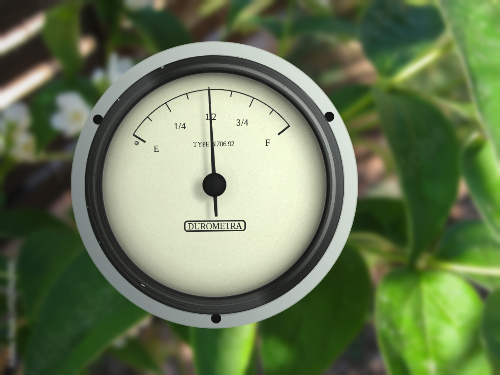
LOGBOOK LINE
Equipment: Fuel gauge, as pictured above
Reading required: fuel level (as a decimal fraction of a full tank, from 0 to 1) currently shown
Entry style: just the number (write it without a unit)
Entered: 0.5
